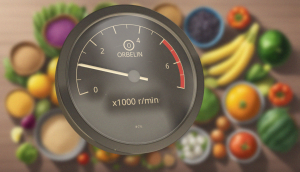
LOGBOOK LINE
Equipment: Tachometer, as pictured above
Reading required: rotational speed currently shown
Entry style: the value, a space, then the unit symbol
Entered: 1000 rpm
